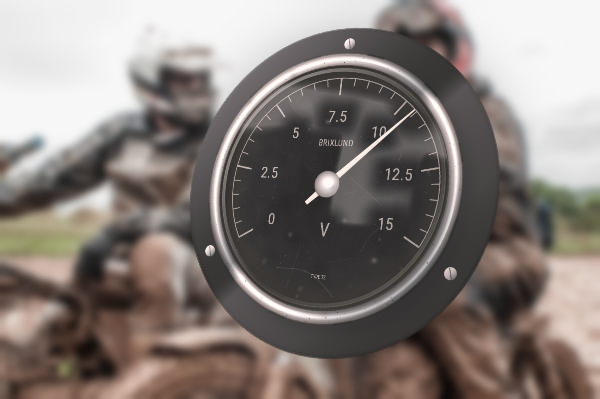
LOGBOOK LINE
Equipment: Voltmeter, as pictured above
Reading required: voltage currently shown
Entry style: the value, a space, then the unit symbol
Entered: 10.5 V
